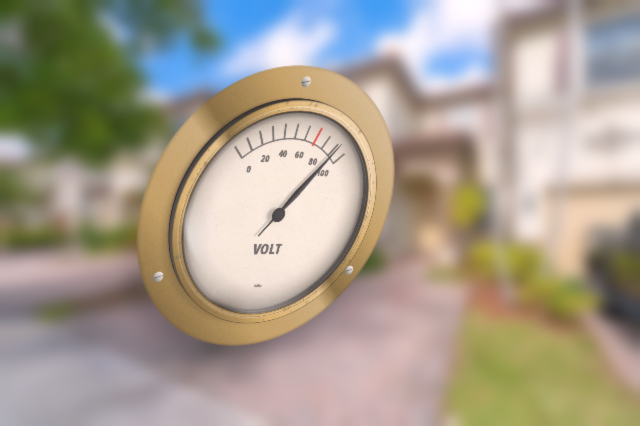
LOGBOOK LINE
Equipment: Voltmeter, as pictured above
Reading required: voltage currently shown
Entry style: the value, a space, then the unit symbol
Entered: 90 V
